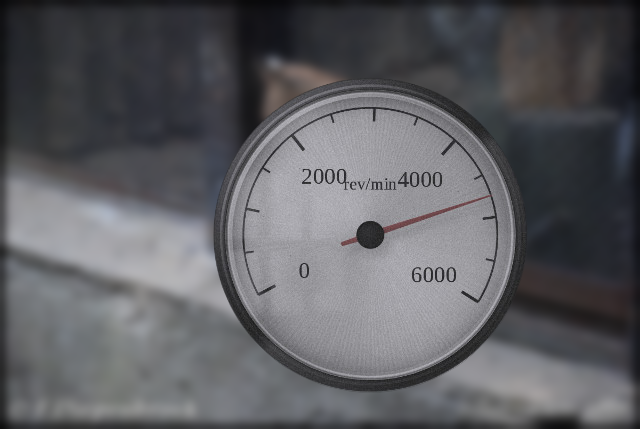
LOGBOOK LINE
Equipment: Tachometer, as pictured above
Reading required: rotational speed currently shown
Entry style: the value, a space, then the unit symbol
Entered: 4750 rpm
